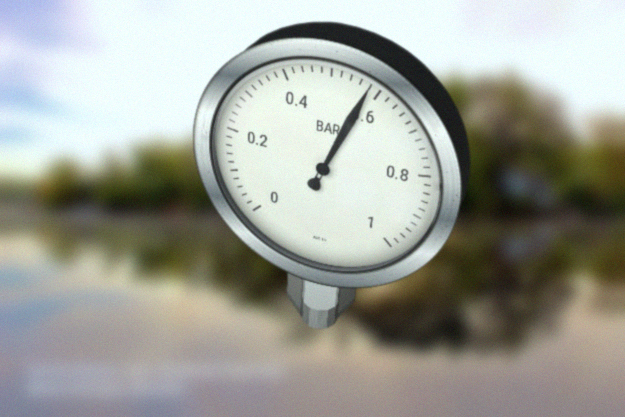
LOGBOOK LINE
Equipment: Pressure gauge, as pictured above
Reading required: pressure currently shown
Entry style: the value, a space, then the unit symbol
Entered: 0.58 bar
